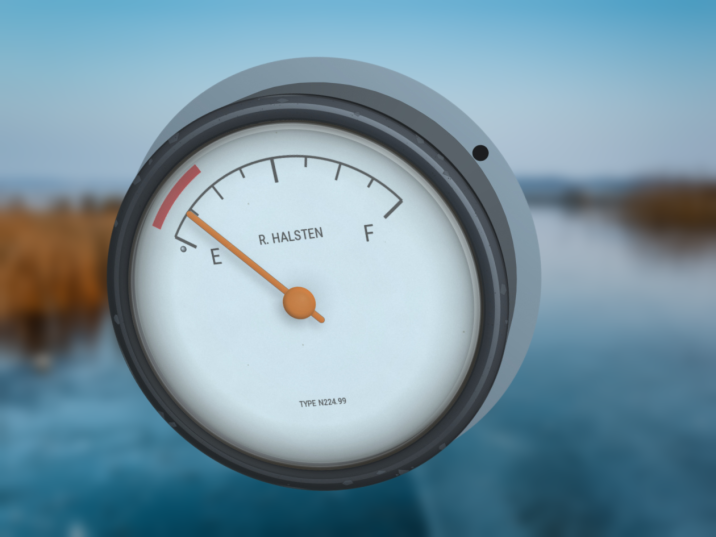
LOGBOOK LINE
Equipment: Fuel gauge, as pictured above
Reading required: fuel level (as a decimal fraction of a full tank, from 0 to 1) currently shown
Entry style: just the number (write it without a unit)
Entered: 0.125
